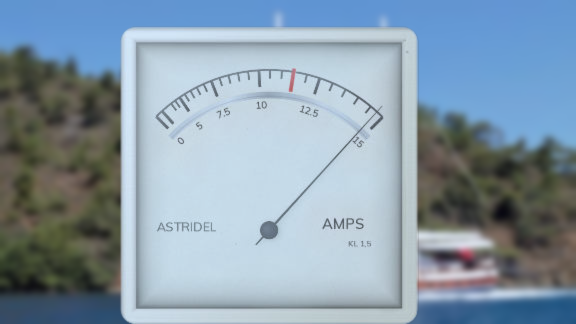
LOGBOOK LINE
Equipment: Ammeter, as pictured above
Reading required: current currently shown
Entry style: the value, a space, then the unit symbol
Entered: 14.75 A
